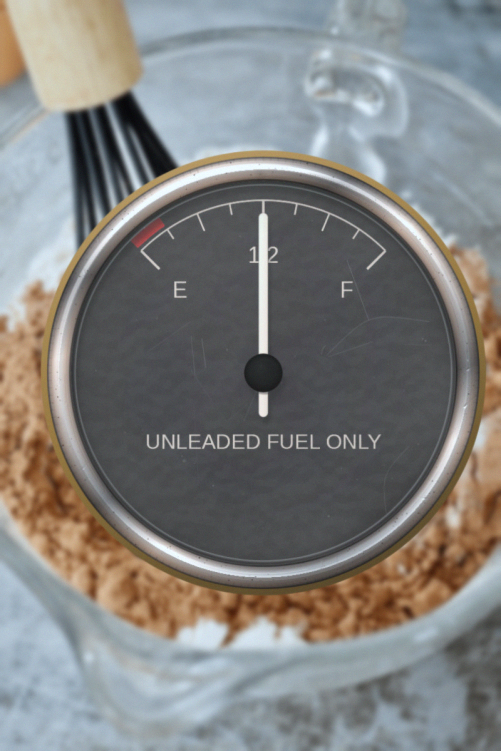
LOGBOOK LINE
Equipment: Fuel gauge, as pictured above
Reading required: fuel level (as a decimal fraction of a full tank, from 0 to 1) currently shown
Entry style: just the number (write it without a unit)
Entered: 0.5
